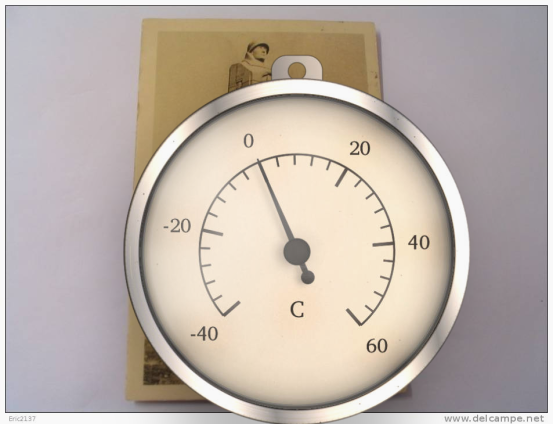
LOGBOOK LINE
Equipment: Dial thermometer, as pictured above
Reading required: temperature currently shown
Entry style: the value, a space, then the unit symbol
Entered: 0 °C
